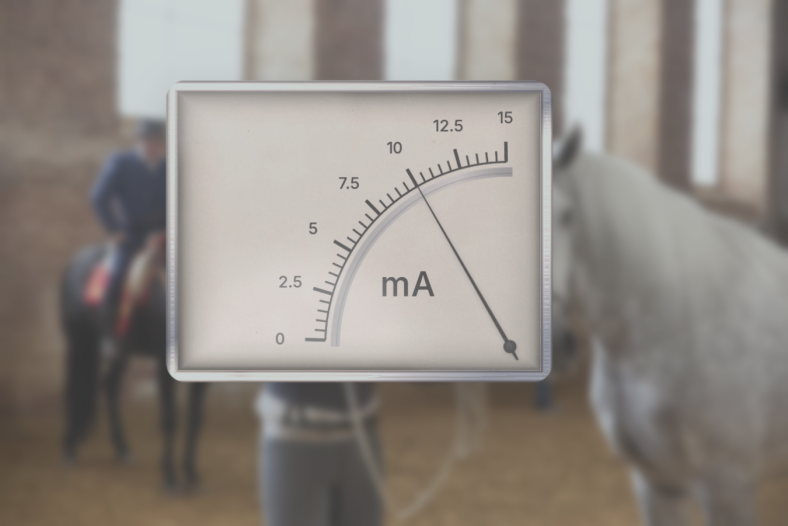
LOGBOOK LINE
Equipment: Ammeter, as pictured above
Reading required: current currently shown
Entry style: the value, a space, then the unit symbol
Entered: 10 mA
